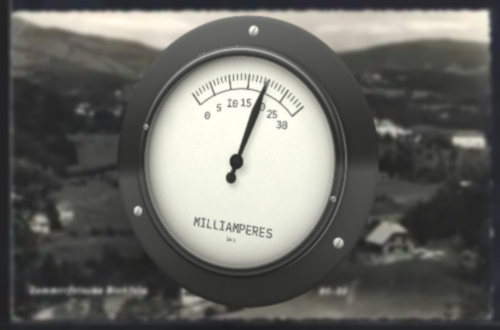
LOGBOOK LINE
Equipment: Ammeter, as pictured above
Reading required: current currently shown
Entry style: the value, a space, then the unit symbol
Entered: 20 mA
